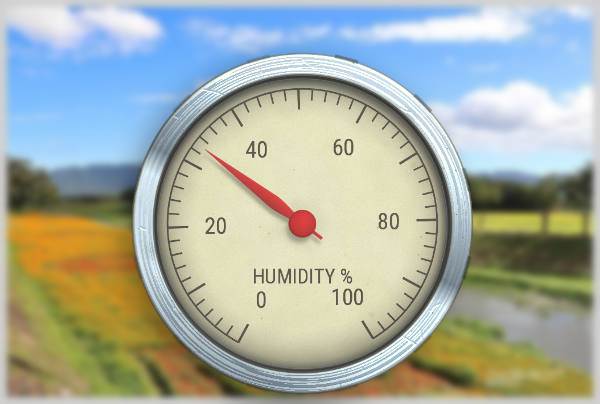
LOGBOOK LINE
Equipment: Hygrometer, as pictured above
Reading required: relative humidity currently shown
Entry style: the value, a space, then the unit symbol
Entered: 33 %
